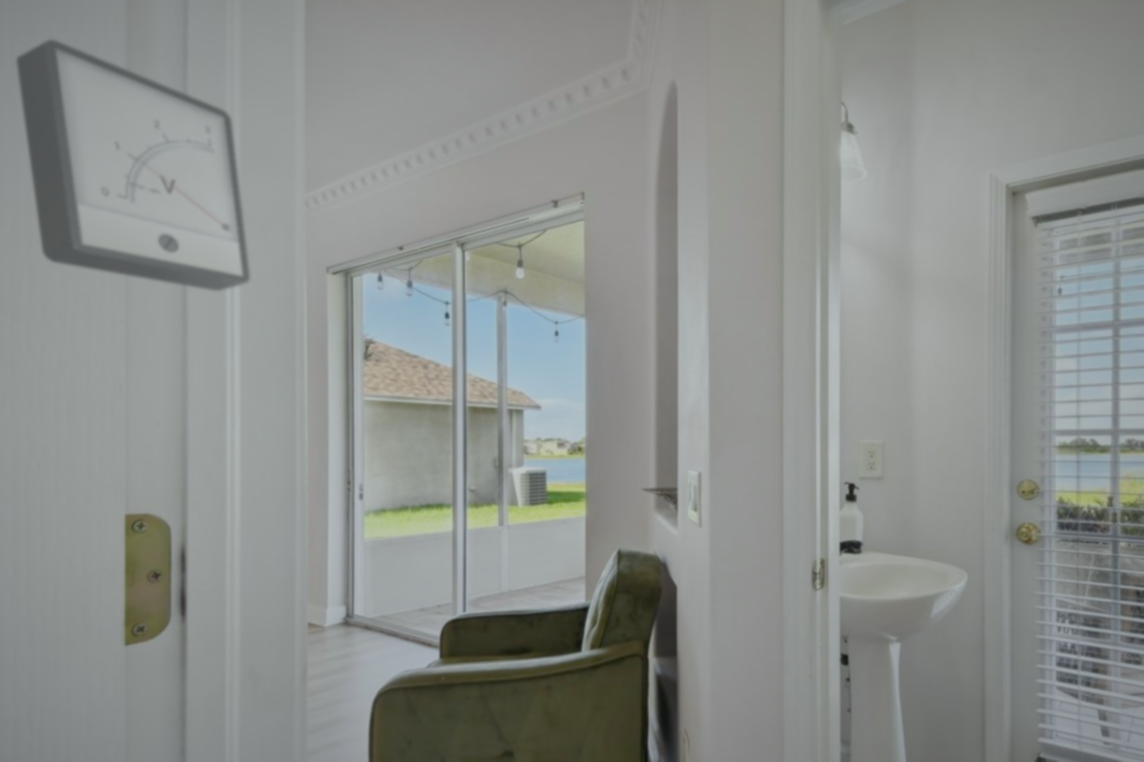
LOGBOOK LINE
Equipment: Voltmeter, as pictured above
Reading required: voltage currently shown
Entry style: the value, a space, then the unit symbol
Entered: 1 V
